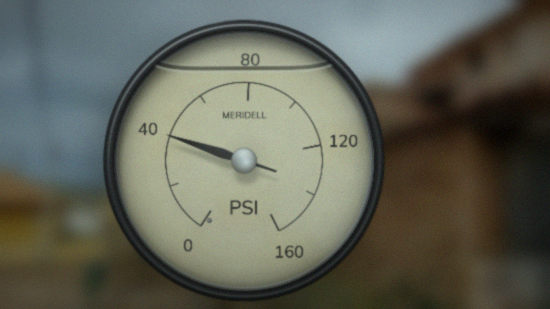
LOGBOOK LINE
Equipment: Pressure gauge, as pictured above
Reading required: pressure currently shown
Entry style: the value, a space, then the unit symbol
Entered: 40 psi
